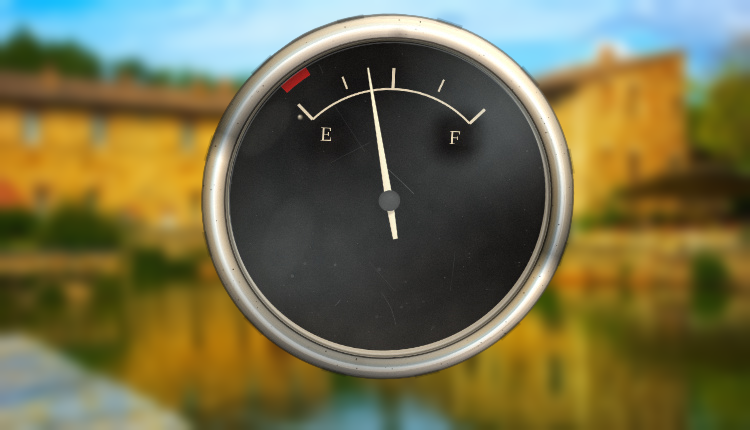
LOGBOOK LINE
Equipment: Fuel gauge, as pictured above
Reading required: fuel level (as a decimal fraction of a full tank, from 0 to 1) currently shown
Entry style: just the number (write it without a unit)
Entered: 0.375
